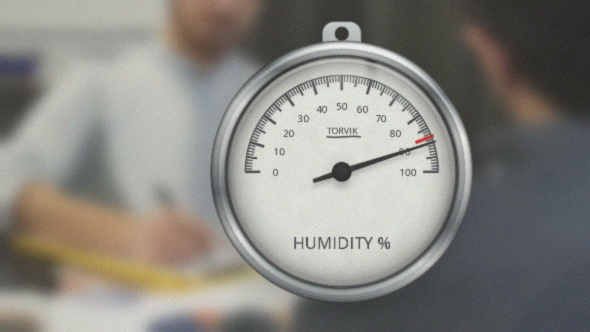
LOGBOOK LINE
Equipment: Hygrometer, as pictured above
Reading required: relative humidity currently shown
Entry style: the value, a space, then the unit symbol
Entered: 90 %
